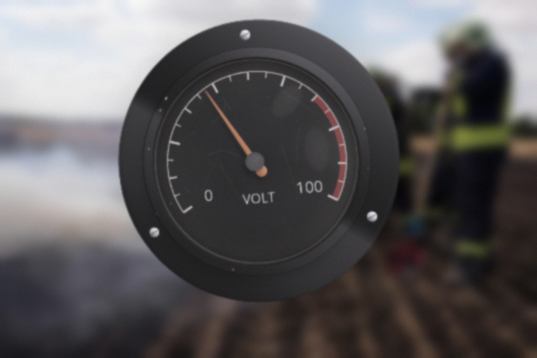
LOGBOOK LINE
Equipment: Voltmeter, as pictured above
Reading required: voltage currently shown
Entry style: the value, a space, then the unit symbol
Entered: 37.5 V
